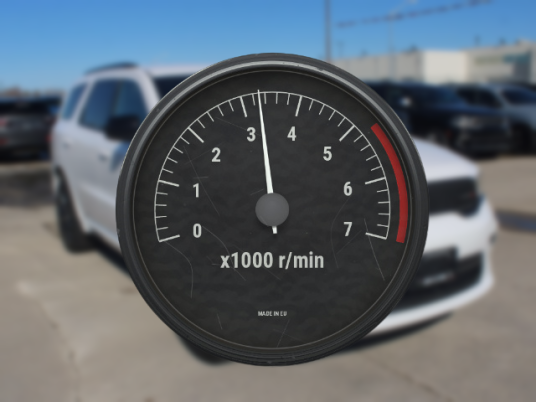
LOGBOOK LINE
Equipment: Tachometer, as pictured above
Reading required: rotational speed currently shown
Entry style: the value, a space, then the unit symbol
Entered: 3300 rpm
